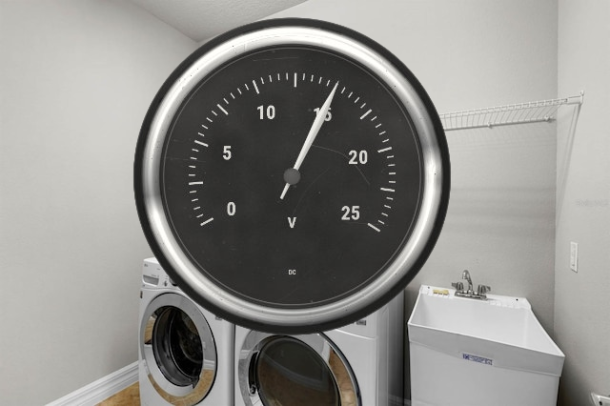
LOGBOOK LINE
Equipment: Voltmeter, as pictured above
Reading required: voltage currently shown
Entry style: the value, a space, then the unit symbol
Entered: 15 V
